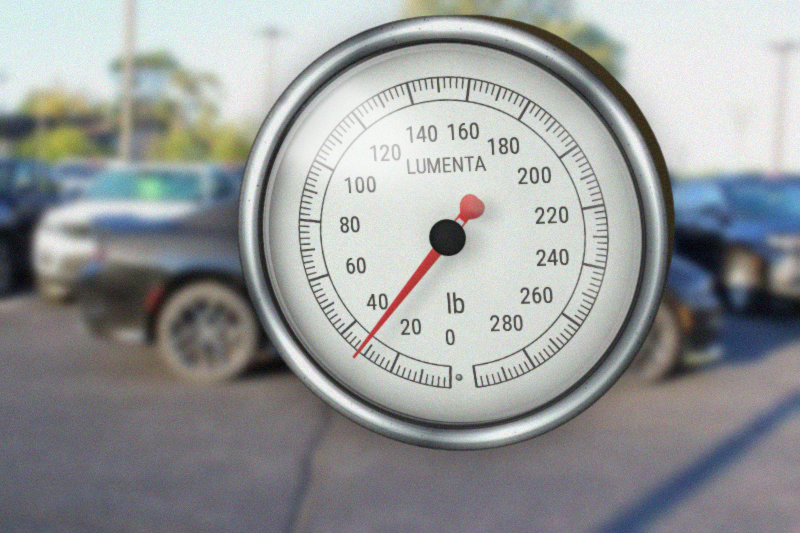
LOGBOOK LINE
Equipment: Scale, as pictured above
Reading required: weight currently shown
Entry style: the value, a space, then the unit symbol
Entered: 32 lb
